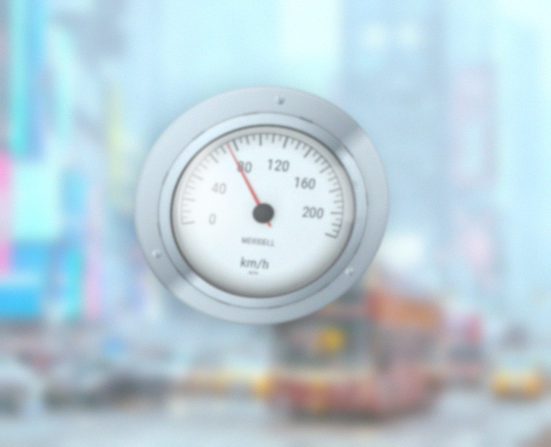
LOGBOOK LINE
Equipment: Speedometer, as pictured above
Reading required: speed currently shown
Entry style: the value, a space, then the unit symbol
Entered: 75 km/h
